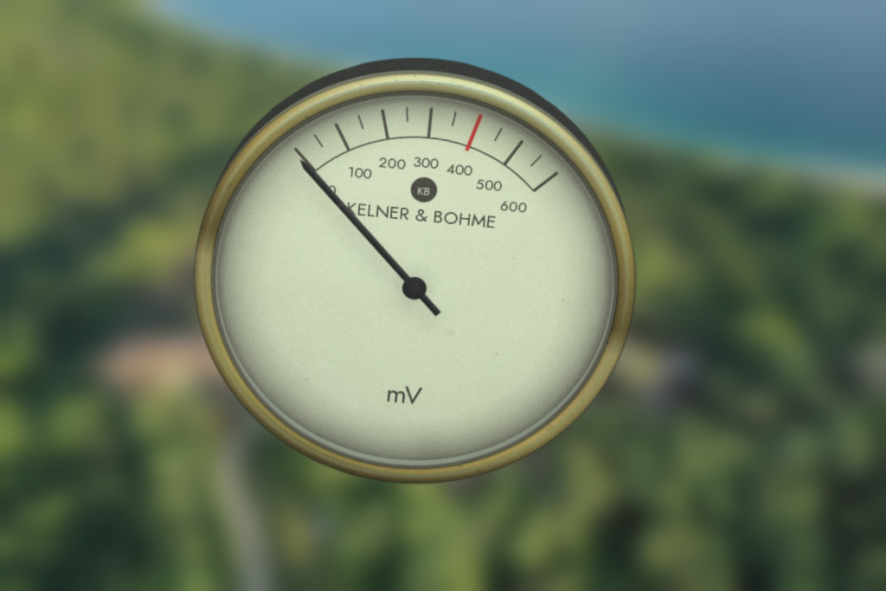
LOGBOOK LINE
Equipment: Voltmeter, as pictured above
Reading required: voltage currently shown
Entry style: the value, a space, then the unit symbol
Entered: 0 mV
